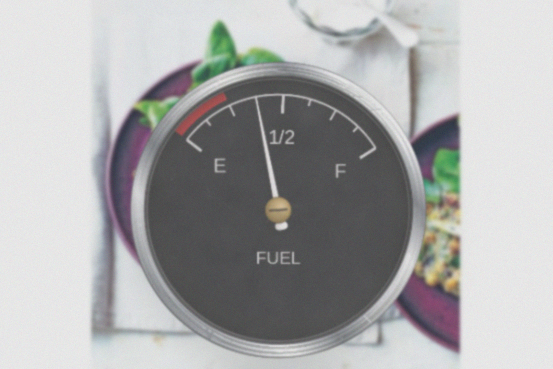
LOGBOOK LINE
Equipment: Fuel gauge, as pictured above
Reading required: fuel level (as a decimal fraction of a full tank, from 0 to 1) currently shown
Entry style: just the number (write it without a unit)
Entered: 0.375
